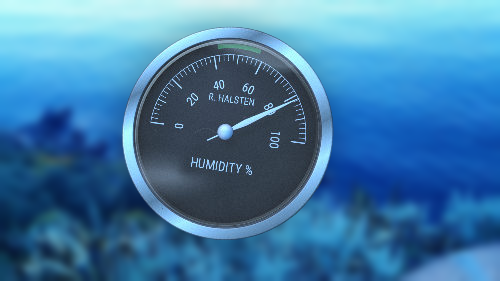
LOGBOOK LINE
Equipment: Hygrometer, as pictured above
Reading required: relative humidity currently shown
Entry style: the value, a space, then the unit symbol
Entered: 82 %
